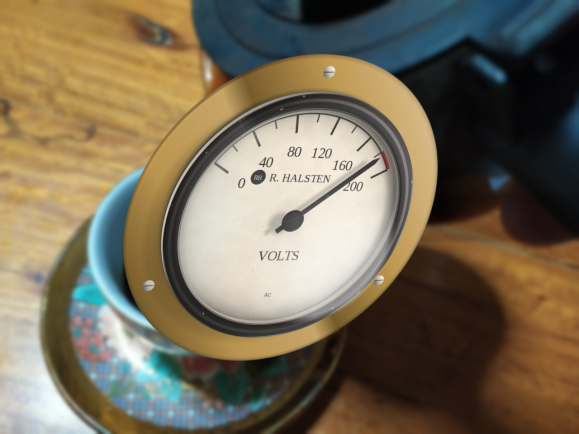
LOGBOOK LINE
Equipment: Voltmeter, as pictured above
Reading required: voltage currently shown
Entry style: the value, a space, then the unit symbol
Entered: 180 V
